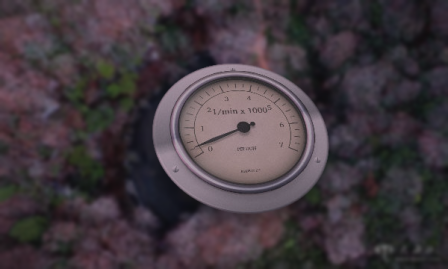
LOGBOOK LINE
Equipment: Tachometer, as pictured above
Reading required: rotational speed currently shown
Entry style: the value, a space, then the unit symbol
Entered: 250 rpm
